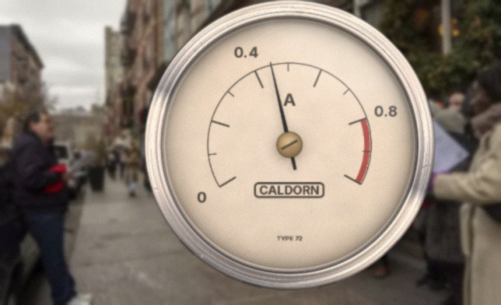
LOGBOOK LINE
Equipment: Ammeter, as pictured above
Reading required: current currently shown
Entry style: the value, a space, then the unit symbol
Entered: 0.45 A
